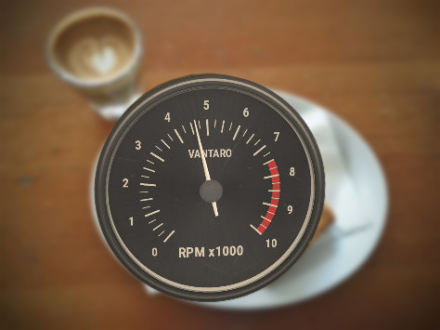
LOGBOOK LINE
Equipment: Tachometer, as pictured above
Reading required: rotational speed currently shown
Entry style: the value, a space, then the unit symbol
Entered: 4625 rpm
